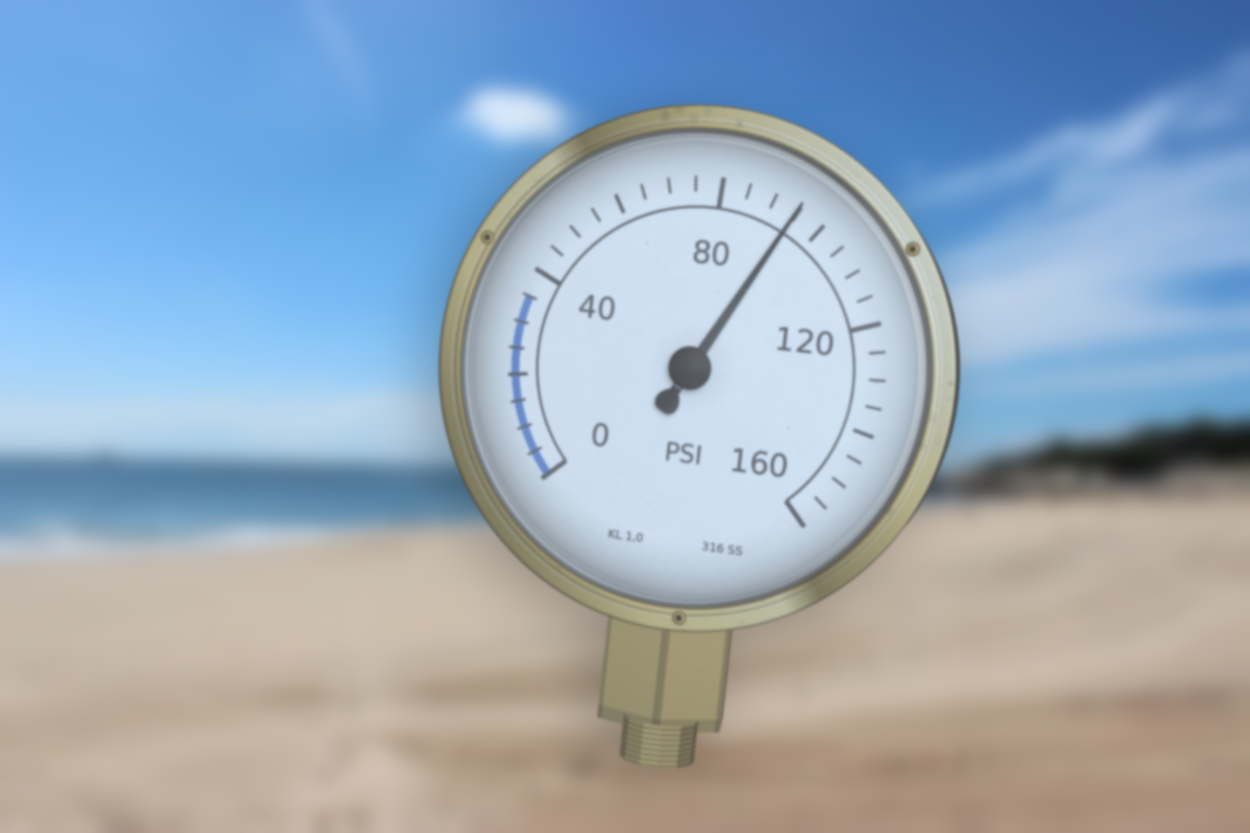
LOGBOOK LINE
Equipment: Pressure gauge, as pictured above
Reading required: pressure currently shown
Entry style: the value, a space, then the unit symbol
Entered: 95 psi
